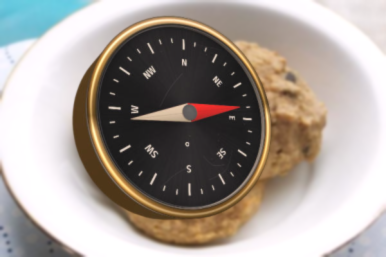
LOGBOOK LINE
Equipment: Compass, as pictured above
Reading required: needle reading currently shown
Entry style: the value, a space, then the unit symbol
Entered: 80 °
